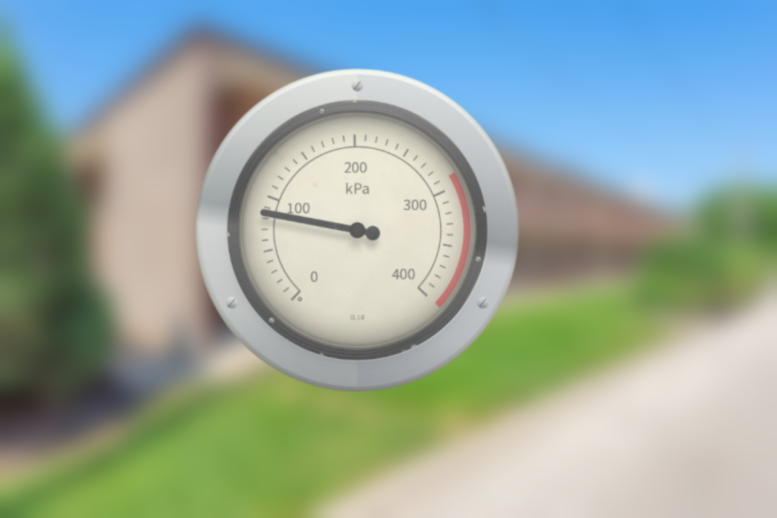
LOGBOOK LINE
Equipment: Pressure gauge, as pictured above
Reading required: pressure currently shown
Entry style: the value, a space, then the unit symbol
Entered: 85 kPa
